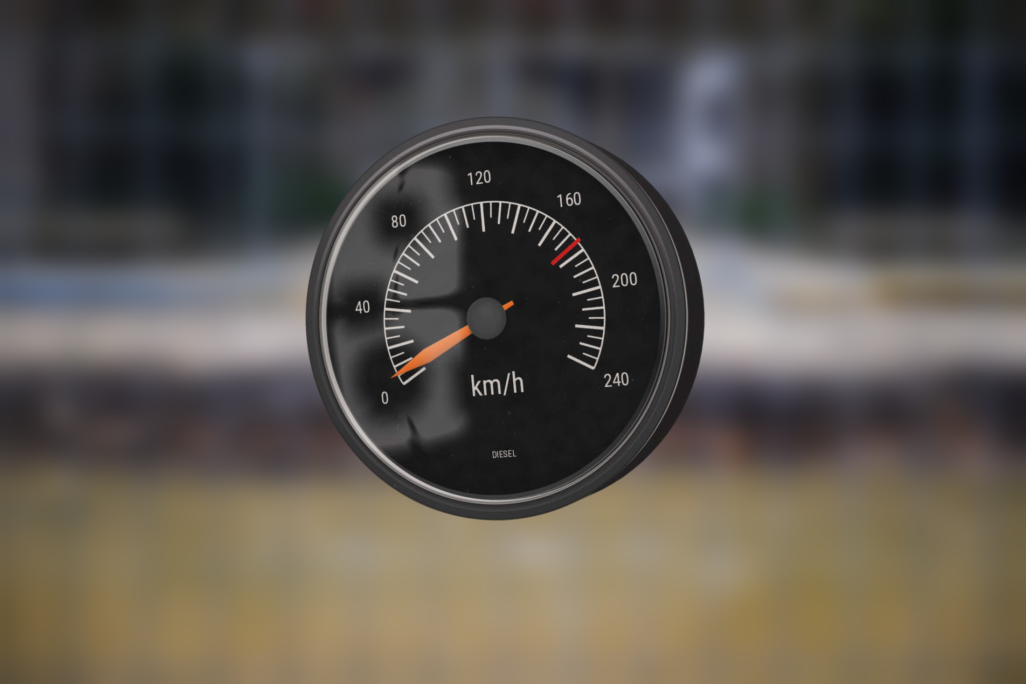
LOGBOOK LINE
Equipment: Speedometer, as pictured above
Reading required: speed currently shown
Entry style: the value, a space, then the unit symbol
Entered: 5 km/h
